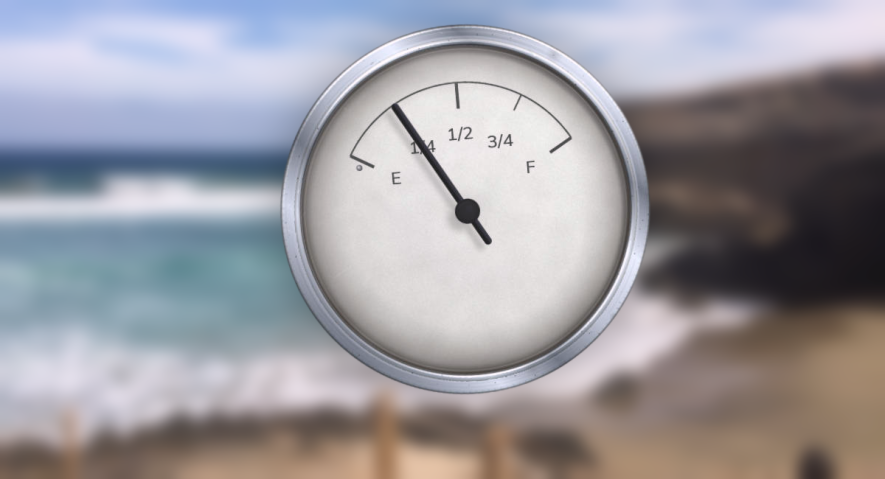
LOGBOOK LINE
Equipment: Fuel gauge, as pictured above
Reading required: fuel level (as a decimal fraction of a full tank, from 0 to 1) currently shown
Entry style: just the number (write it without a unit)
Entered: 0.25
